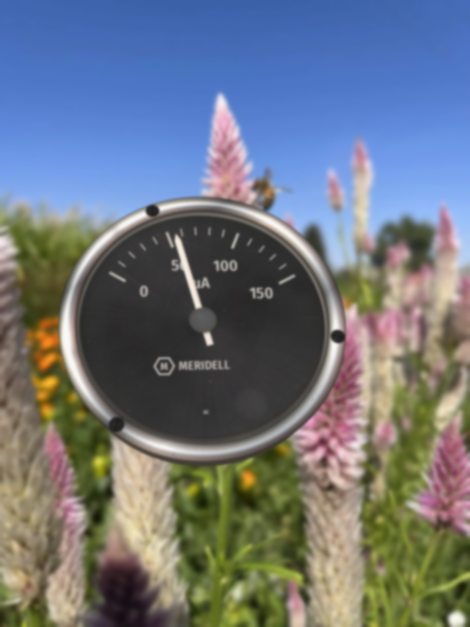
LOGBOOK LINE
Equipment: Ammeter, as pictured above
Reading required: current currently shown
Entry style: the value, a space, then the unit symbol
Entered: 55 µA
